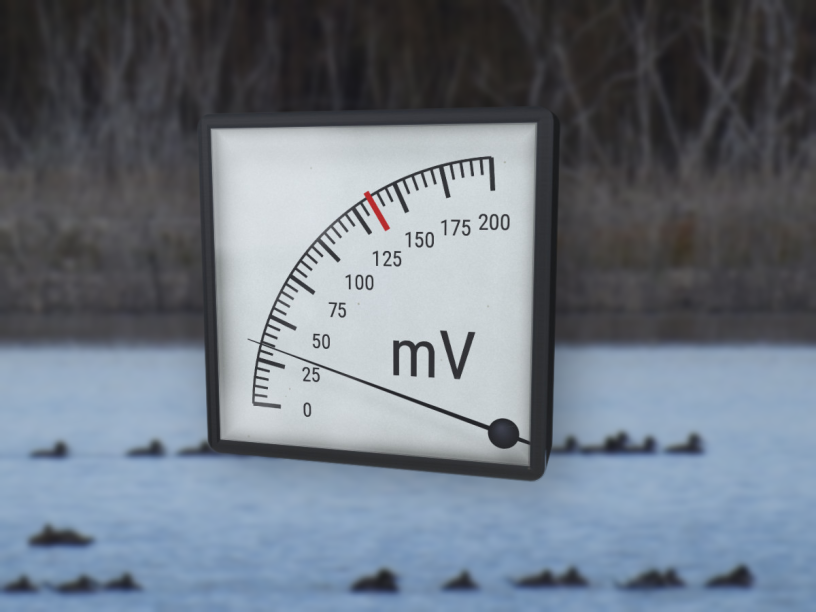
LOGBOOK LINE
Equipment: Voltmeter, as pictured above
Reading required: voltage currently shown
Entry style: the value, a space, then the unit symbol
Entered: 35 mV
